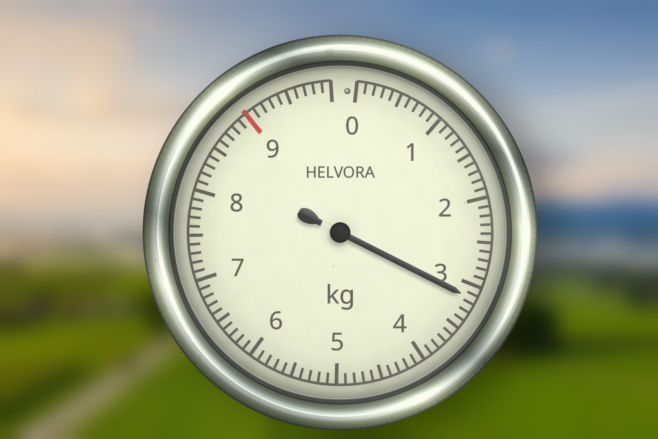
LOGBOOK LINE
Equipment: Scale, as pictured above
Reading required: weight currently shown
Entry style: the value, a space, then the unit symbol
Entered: 3.15 kg
